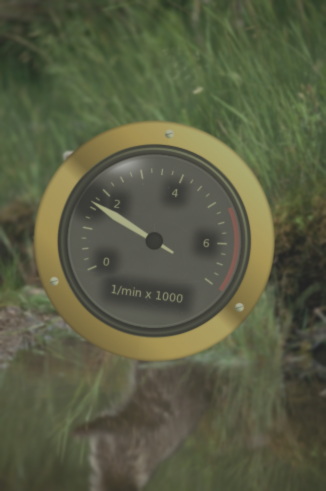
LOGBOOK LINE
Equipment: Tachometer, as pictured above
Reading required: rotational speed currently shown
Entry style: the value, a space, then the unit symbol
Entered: 1625 rpm
